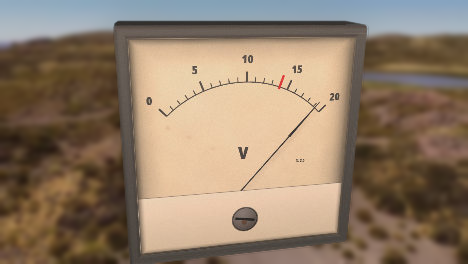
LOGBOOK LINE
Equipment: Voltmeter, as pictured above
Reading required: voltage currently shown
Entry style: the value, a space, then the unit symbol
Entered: 19 V
